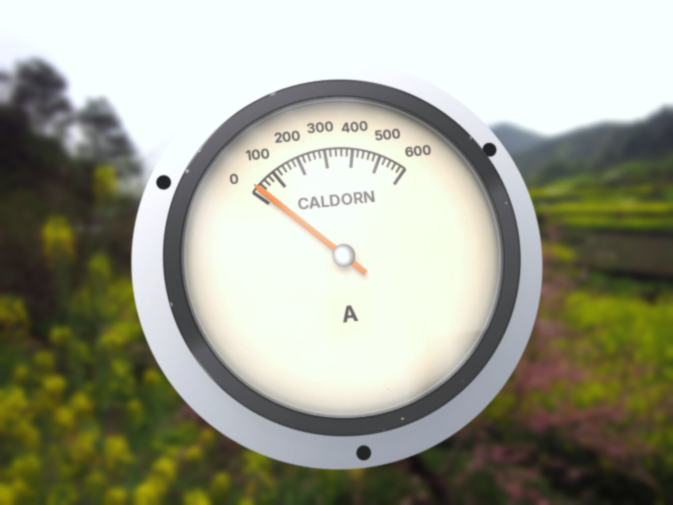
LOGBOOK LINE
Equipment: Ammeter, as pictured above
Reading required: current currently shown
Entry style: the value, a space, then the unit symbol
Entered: 20 A
